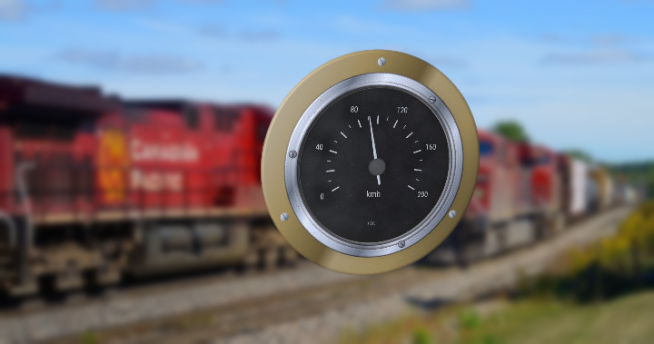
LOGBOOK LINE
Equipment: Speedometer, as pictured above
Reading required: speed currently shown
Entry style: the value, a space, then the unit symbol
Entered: 90 km/h
